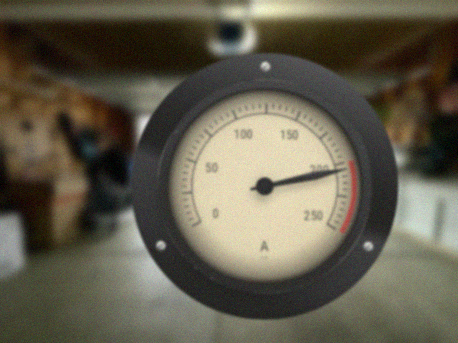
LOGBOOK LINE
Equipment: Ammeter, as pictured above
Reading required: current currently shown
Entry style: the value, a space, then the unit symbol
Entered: 205 A
